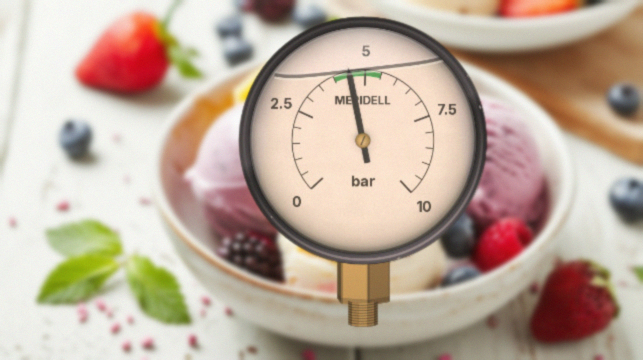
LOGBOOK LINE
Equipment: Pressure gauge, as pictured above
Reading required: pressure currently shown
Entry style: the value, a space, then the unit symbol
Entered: 4.5 bar
